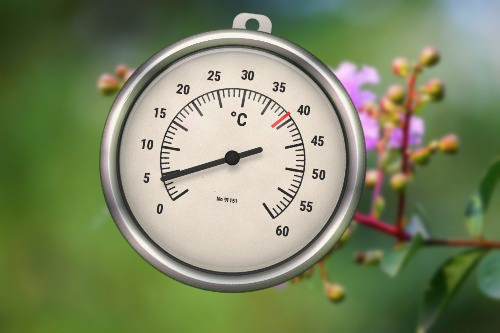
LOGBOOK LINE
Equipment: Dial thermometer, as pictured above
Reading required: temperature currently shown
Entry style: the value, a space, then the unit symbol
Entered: 4 °C
